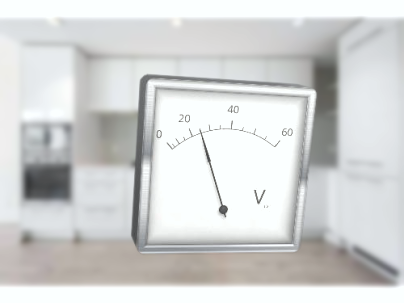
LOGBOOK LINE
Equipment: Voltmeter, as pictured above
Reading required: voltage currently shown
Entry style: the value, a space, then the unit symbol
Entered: 25 V
